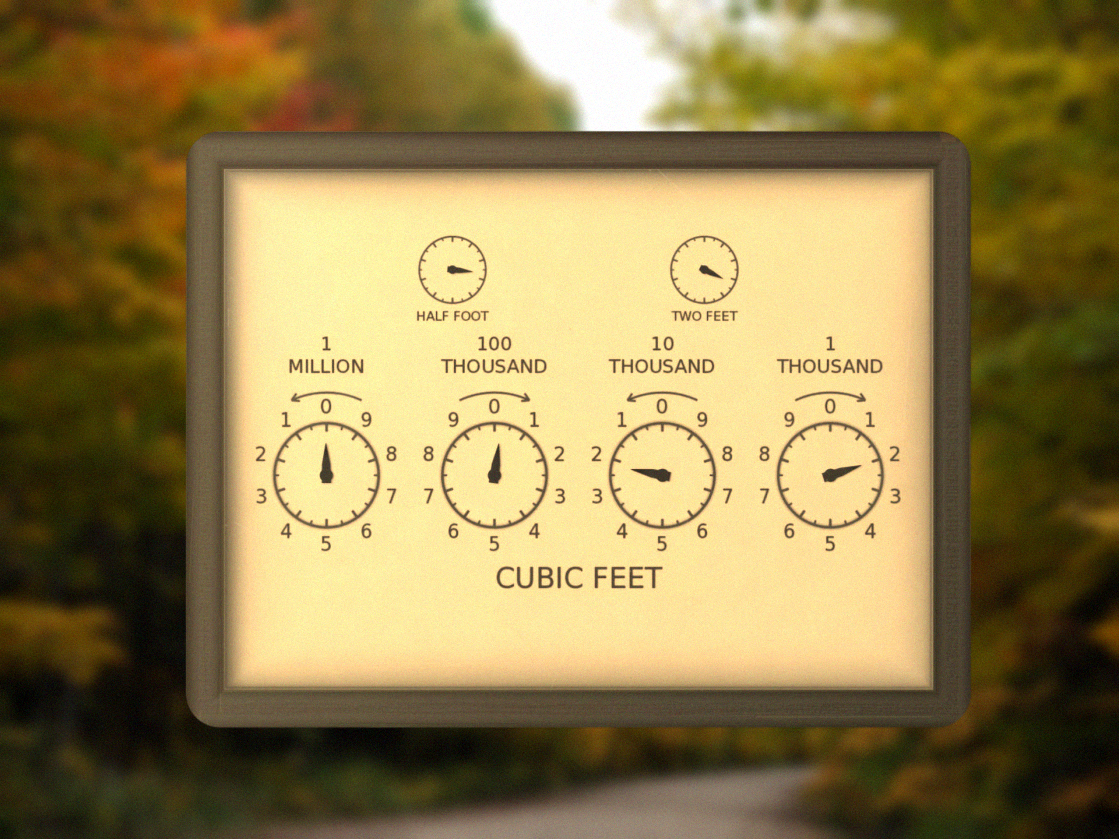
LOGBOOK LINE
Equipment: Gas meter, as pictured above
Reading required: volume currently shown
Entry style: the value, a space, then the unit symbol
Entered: 2200 ft³
